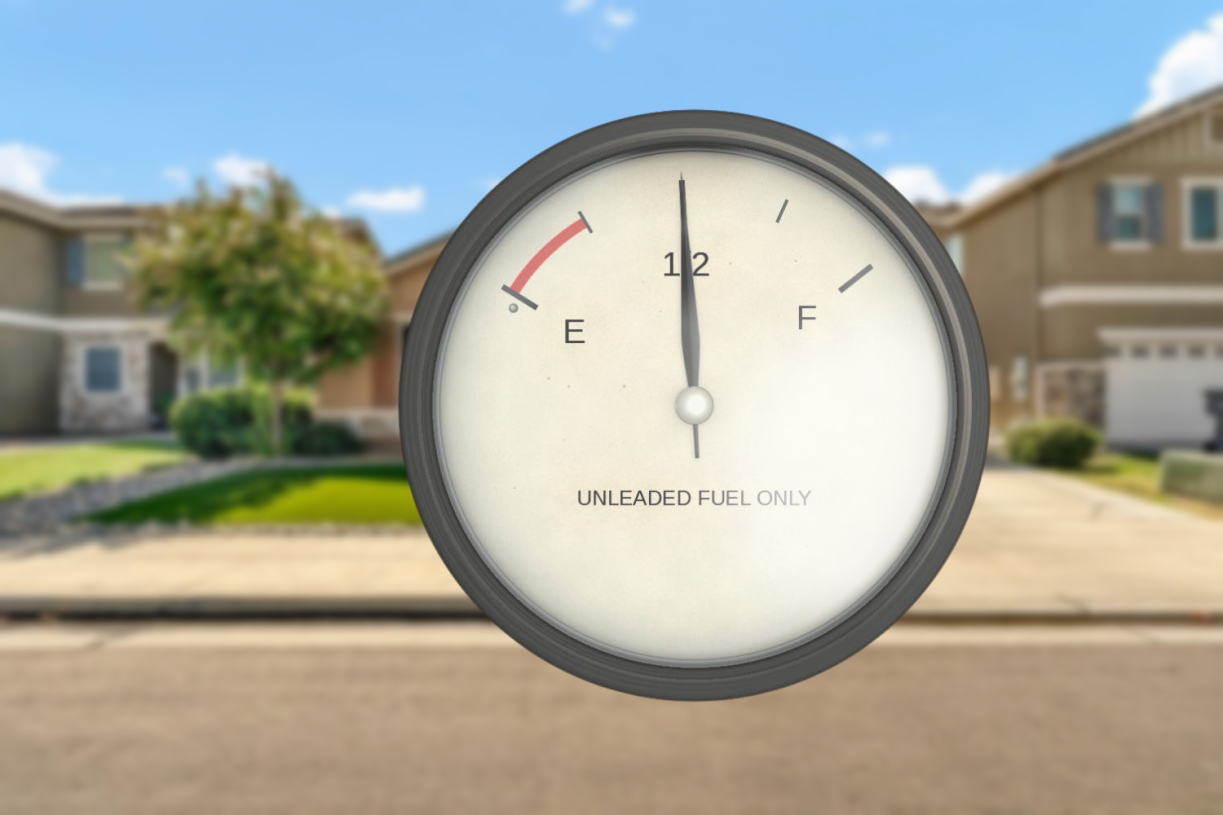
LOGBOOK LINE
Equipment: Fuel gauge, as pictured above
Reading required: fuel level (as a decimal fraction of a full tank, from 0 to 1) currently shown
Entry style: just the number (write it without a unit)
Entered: 0.5
